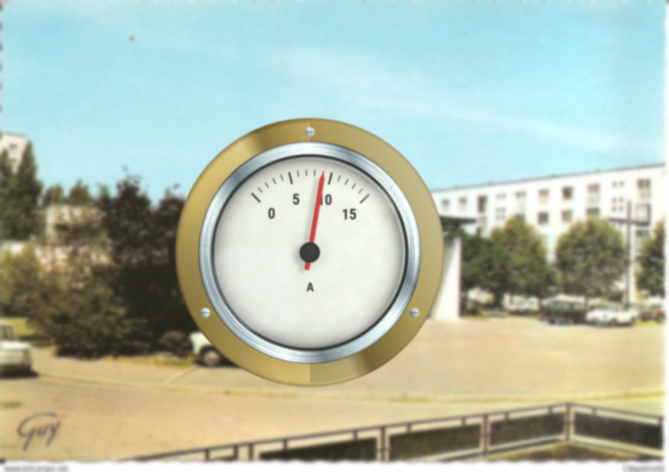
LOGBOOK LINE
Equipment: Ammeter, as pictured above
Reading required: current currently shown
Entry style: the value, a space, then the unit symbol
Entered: 9 A
